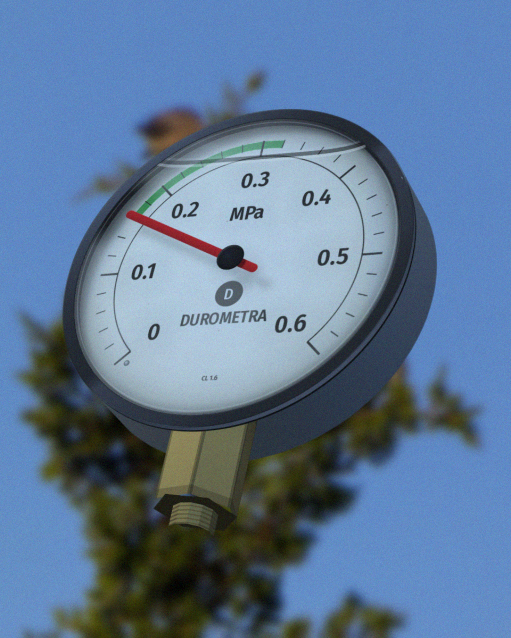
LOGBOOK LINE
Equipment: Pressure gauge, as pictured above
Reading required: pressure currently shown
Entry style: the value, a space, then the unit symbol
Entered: 0.16 MPa
